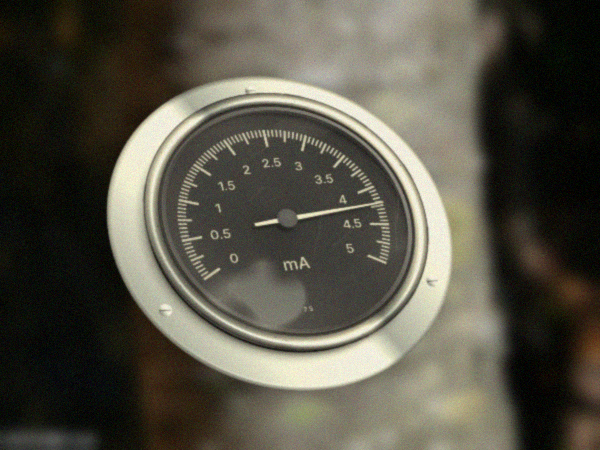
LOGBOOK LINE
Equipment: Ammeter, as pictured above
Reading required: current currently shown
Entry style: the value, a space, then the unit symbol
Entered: 4.25 mA
